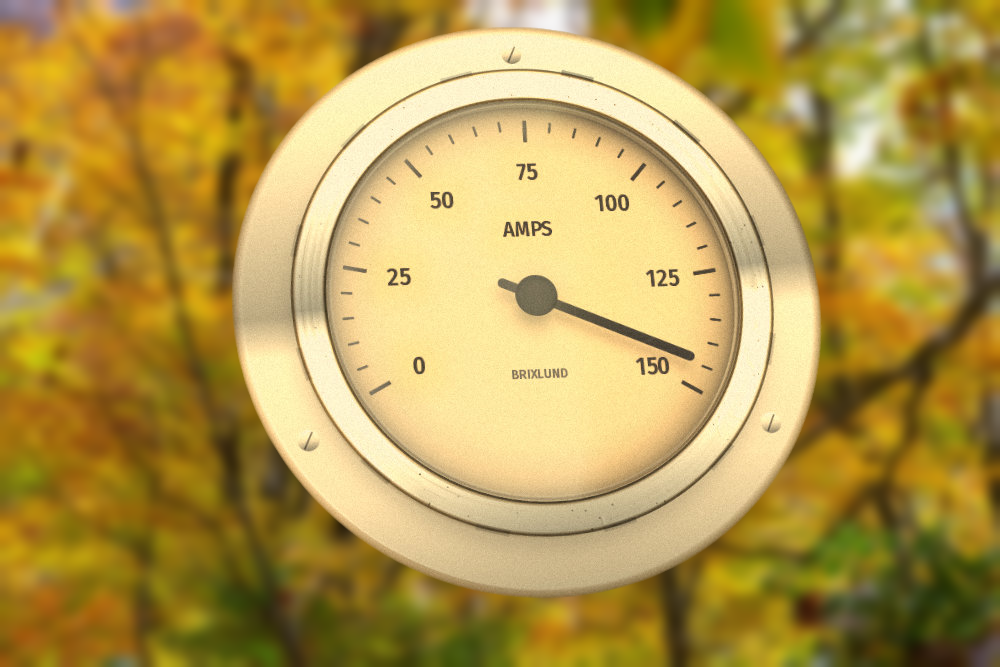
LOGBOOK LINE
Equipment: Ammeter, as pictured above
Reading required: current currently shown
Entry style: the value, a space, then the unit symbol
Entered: 145 A
